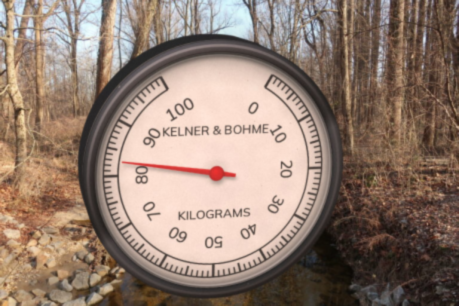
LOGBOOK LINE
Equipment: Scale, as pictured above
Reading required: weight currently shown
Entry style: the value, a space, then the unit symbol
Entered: 83 kg
